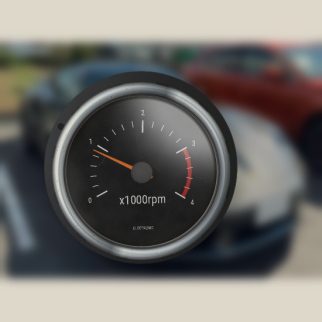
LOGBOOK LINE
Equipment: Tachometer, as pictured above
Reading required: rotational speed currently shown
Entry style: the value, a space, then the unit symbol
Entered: 900 rpm
